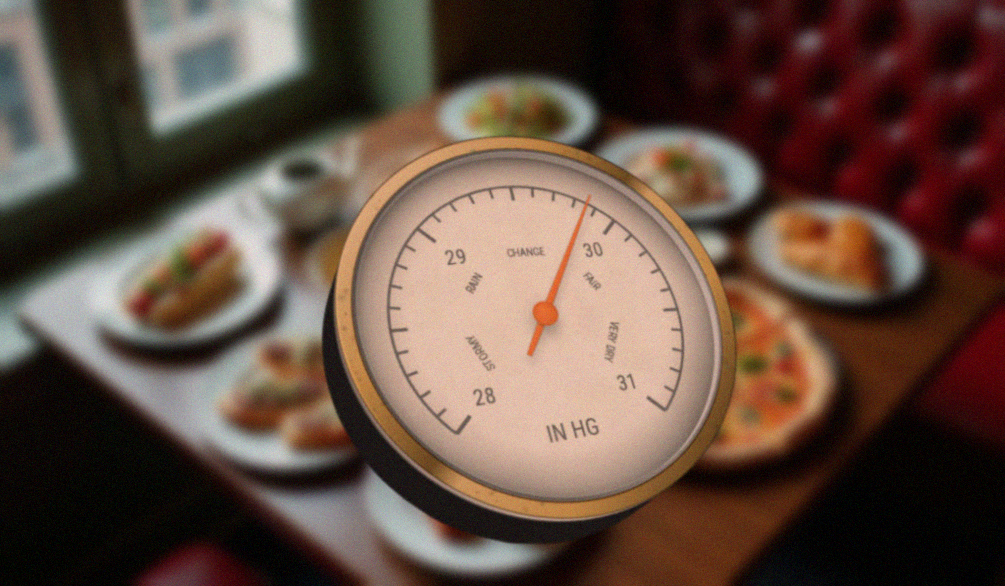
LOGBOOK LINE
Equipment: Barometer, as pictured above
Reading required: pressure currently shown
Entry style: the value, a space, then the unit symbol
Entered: 29.85 inHg
